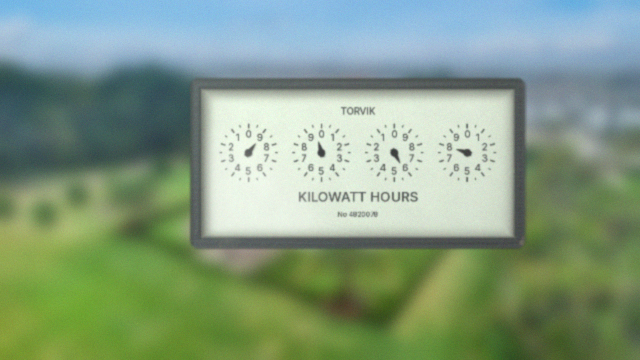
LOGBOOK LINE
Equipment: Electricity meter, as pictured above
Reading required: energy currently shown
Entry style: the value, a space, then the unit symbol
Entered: 8958 kWh
